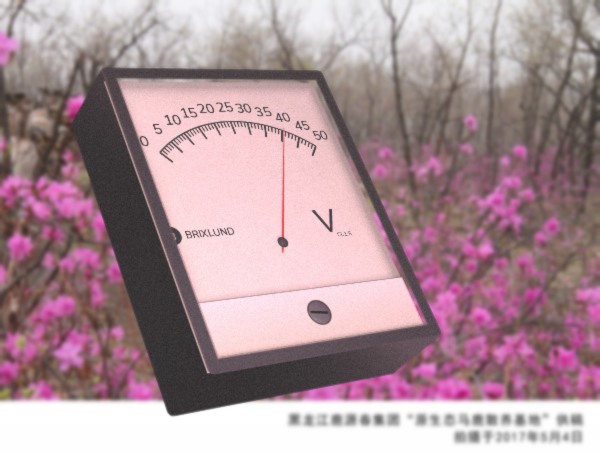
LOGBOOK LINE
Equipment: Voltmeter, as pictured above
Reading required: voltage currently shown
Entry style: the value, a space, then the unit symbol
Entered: 40 V
